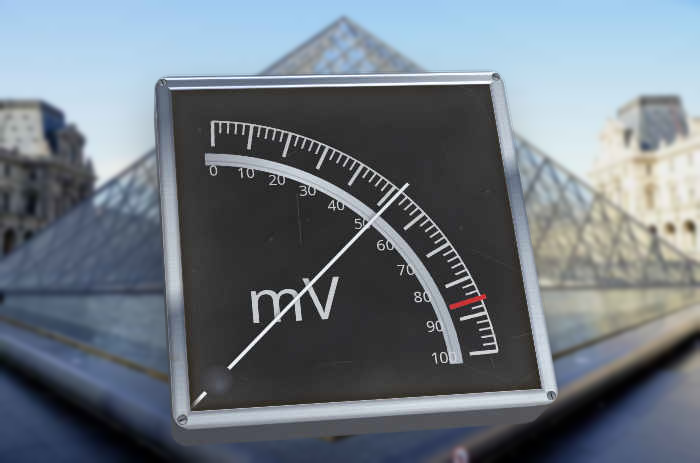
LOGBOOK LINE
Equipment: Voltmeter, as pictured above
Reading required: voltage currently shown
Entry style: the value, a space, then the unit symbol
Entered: 52 mV
